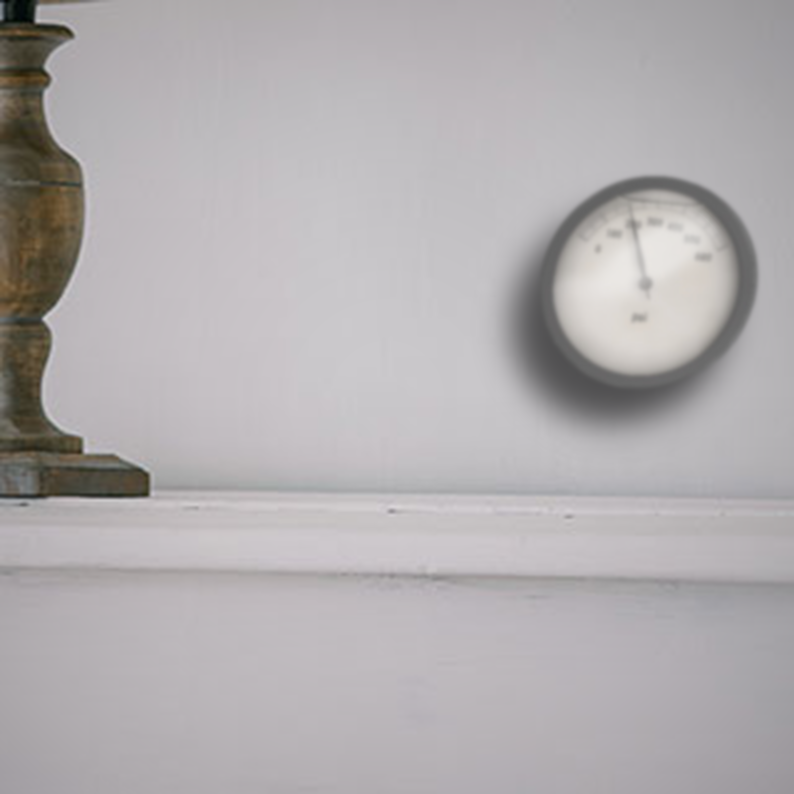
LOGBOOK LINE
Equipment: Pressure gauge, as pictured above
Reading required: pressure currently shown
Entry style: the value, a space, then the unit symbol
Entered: 200 psi
